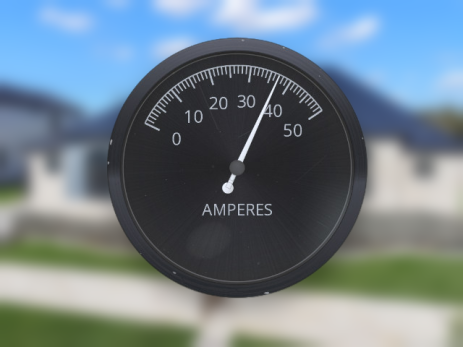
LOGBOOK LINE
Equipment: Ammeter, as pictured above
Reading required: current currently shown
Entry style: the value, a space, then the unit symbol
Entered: 37 A
